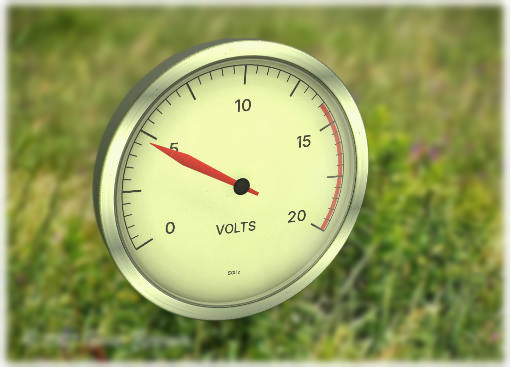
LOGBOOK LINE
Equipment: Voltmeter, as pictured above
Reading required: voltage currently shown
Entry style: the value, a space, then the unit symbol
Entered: 4.75 V
